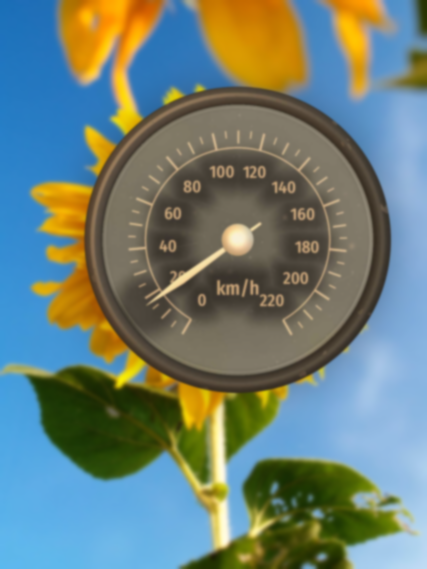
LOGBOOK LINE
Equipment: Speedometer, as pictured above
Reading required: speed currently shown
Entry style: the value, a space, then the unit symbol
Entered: 17.5 km/h
